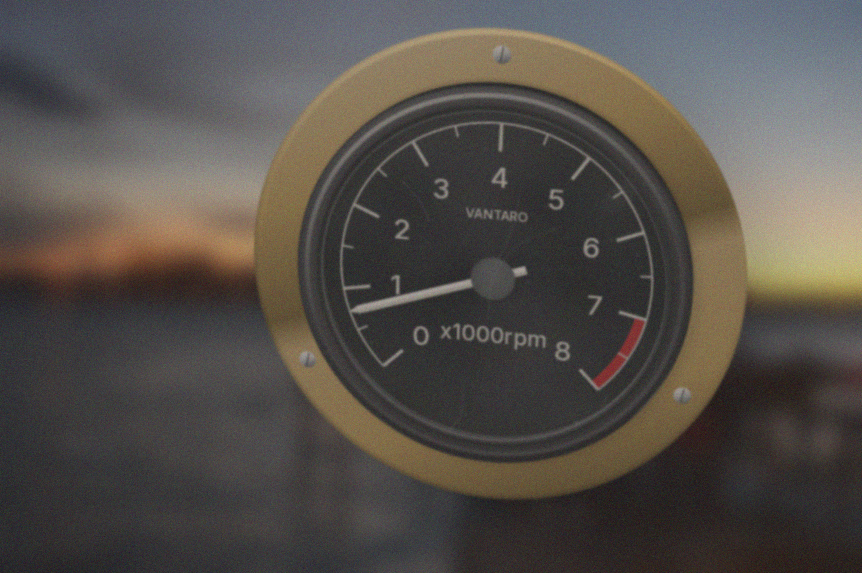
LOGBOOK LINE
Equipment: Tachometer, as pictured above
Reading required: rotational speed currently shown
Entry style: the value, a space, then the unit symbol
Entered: 750 rpm
